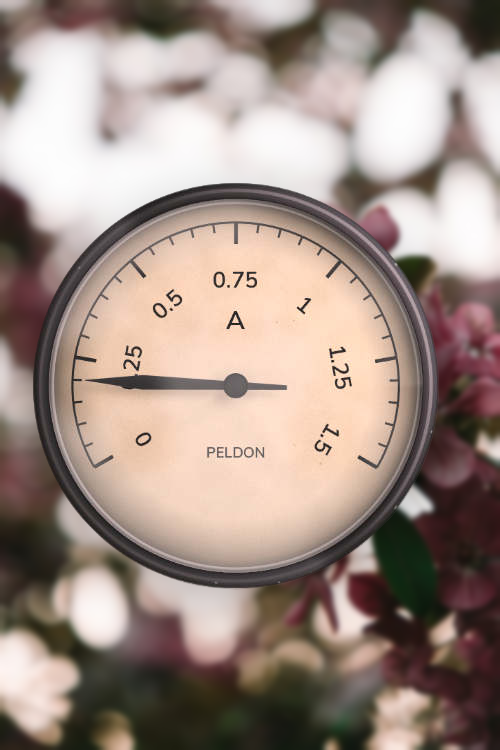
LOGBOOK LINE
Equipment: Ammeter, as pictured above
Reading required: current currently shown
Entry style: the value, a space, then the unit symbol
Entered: 0.2 A
